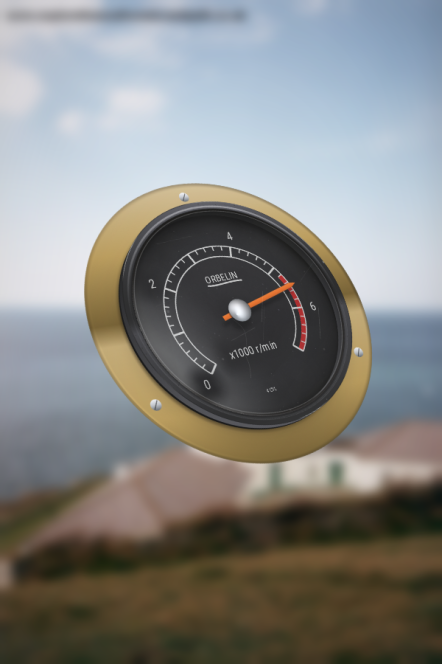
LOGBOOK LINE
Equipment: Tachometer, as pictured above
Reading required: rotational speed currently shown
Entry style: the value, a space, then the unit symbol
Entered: 5500 rpm
